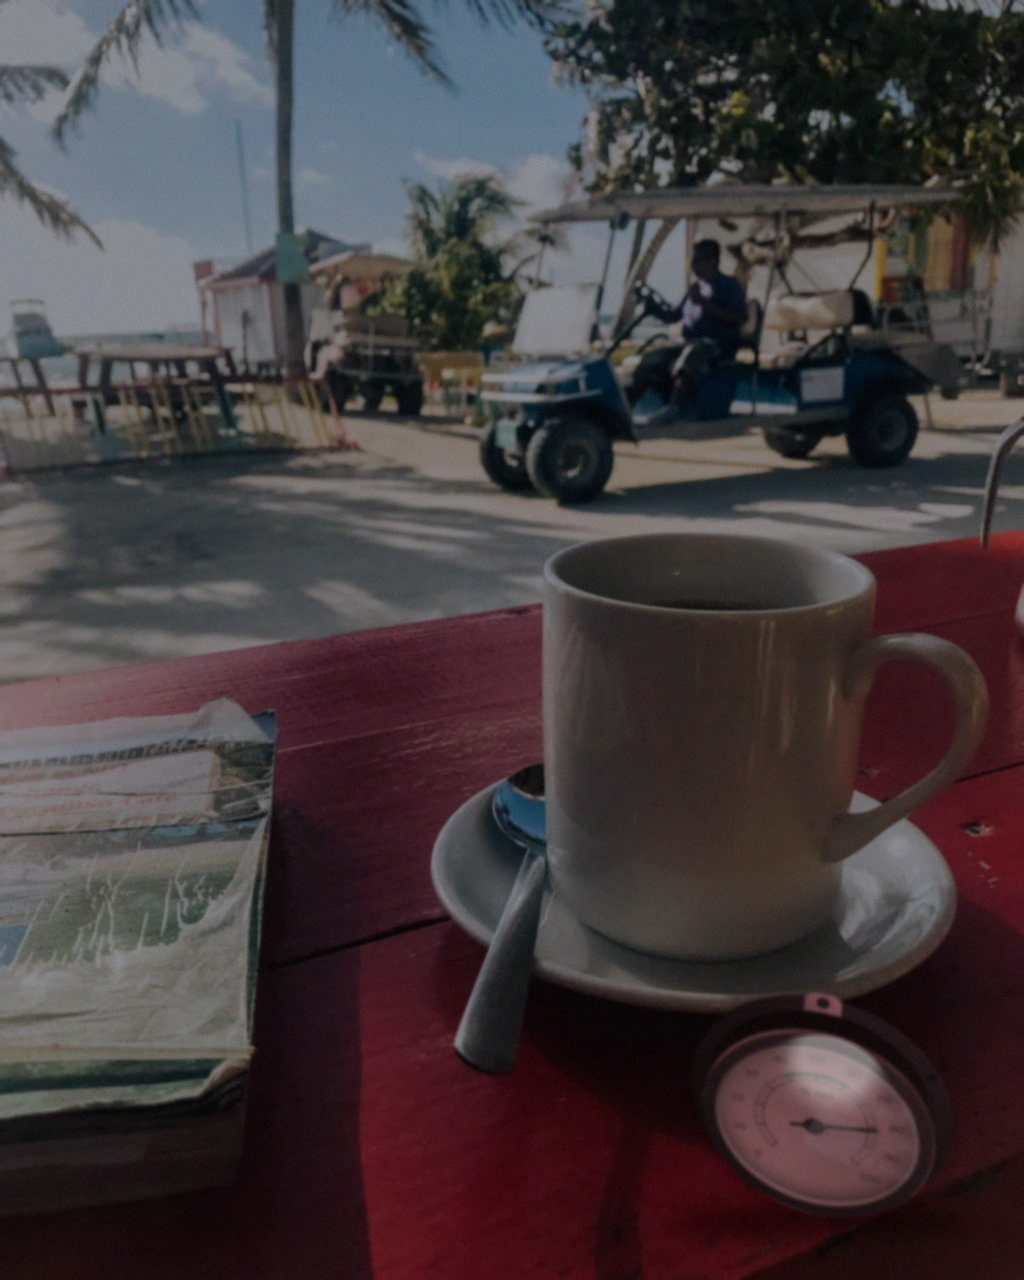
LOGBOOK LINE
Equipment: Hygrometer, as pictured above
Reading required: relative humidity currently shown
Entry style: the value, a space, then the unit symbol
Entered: 80 %
